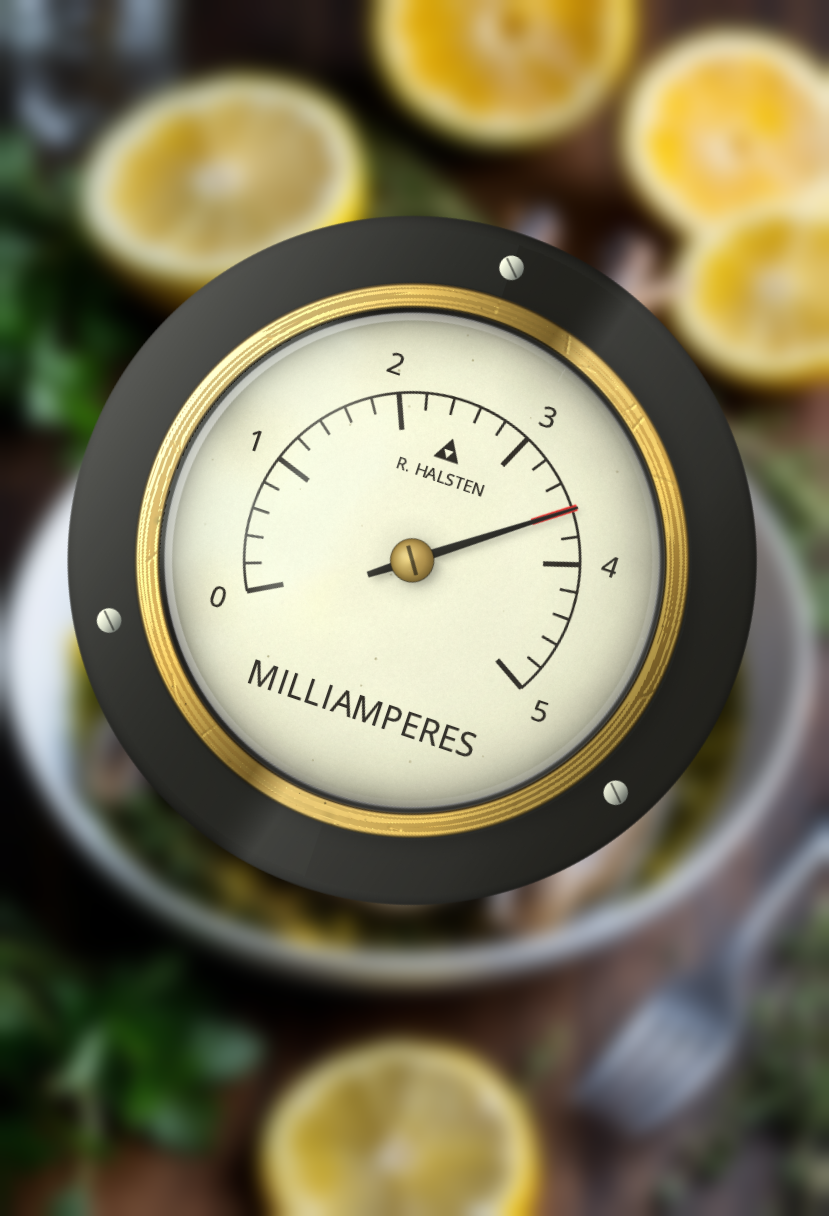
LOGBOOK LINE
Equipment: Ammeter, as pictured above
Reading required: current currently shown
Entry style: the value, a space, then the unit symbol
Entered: 3.6 mA
